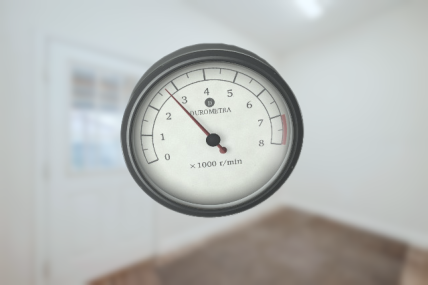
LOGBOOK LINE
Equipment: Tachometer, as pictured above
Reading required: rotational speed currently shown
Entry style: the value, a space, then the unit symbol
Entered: 2750 rpm
